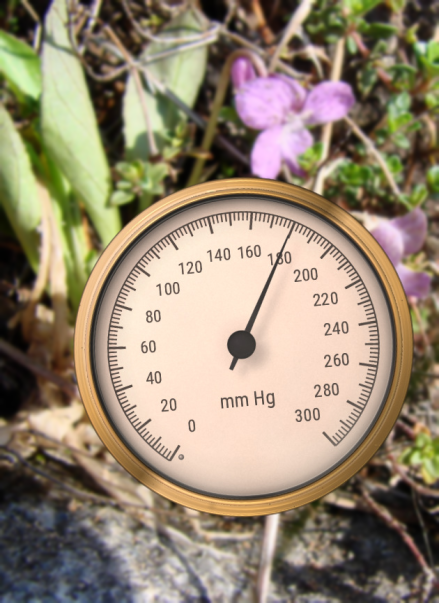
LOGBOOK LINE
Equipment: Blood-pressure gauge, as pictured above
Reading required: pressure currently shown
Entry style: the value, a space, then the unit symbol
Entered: 180 mmHg
